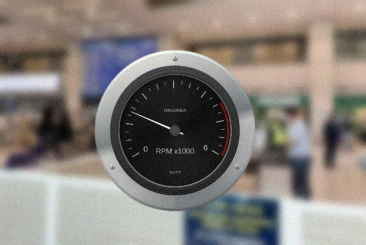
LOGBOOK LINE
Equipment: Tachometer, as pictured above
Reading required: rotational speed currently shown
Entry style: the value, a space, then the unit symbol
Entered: 1375 rpm
